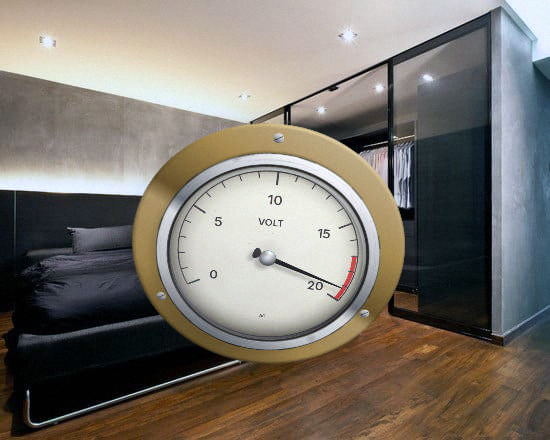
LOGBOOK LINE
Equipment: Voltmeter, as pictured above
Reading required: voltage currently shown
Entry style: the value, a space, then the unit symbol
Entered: 19 V
